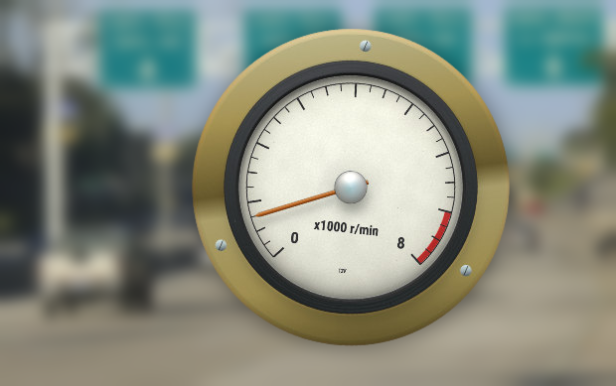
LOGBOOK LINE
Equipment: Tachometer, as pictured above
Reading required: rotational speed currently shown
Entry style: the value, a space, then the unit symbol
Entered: 750 rpm
